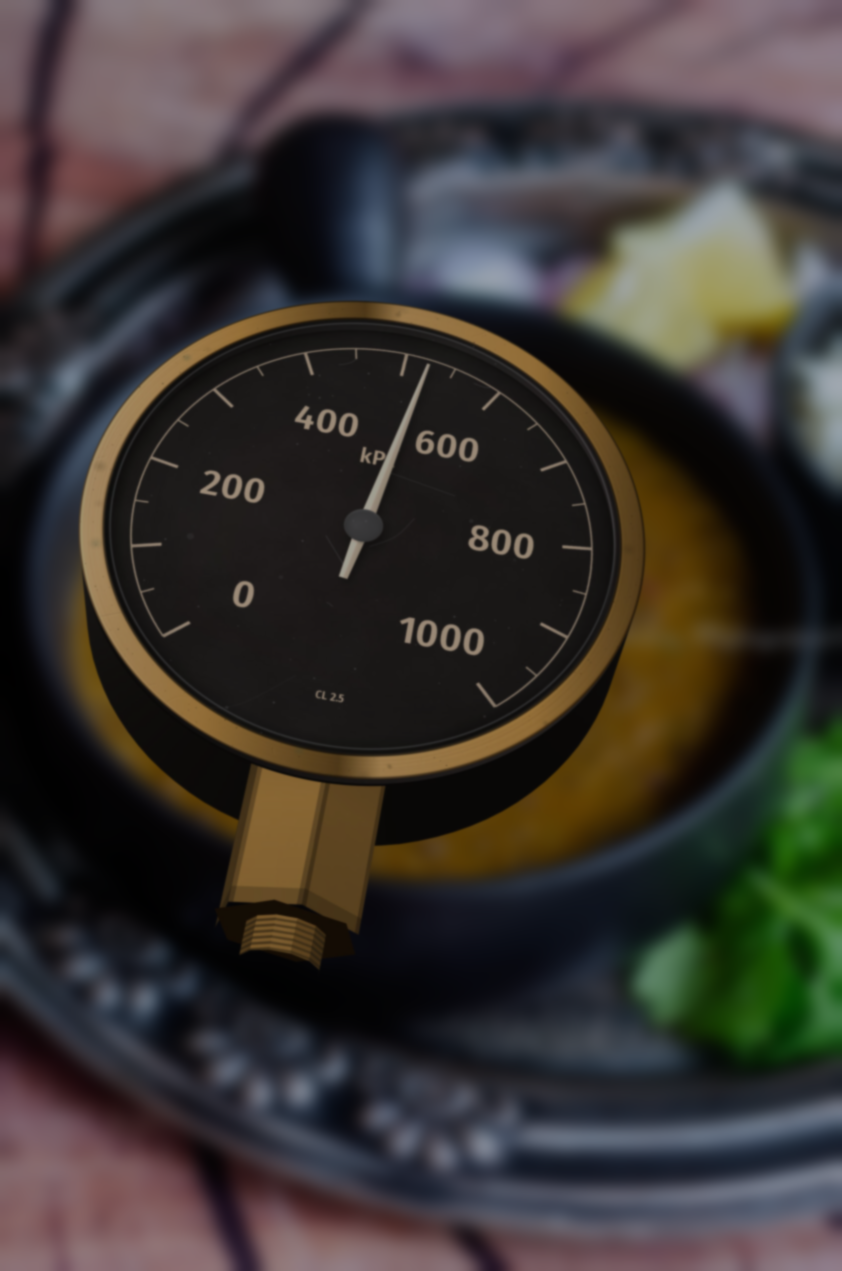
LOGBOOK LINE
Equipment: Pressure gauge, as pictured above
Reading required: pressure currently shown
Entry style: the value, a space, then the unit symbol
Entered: 525 kPa
